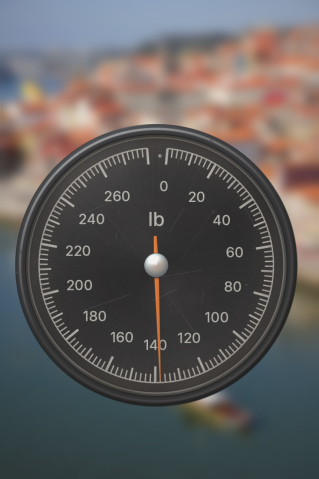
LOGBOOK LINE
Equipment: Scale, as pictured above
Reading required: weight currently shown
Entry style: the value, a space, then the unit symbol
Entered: 138 lb
